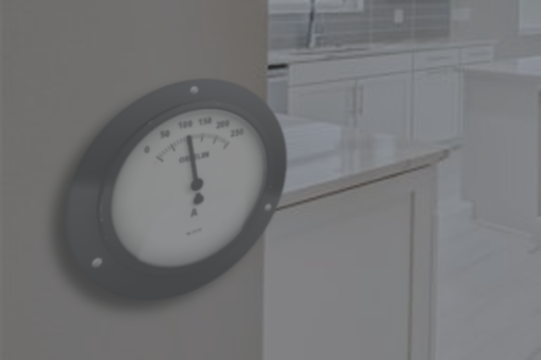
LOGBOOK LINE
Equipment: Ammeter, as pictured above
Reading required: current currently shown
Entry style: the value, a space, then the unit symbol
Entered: 100 A
